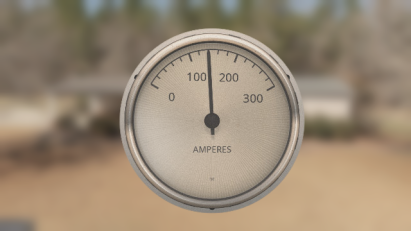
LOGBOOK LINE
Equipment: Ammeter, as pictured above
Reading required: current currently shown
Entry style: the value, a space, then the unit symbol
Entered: 140 A
